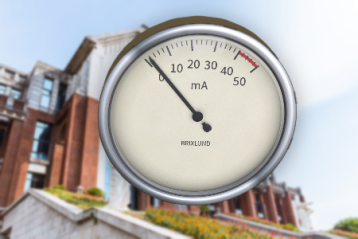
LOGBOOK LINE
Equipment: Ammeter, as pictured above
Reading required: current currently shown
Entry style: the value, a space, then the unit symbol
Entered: 2 mA
